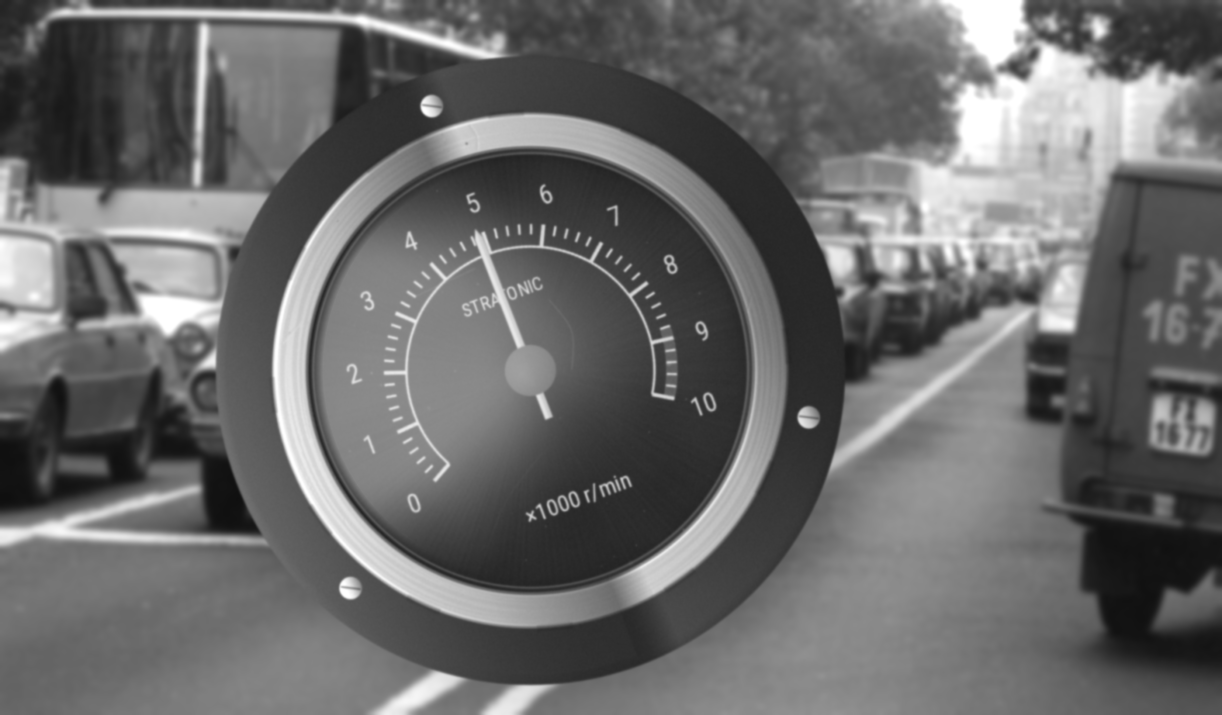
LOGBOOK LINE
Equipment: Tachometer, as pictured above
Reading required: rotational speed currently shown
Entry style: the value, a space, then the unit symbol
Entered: 4900 rpm
